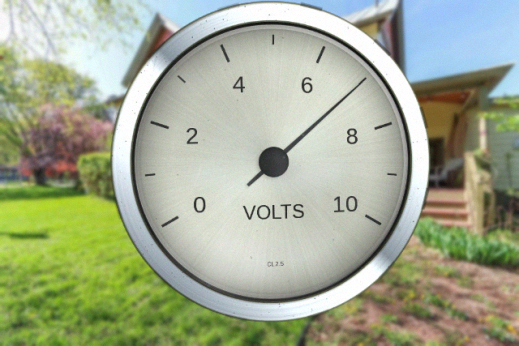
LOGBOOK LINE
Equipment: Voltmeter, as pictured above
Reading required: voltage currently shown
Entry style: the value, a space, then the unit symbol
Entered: 7 V
